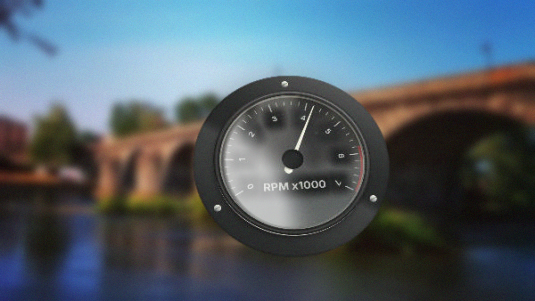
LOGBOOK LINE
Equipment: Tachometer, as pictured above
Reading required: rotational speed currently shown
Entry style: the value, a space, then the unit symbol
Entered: 4200 rpm
